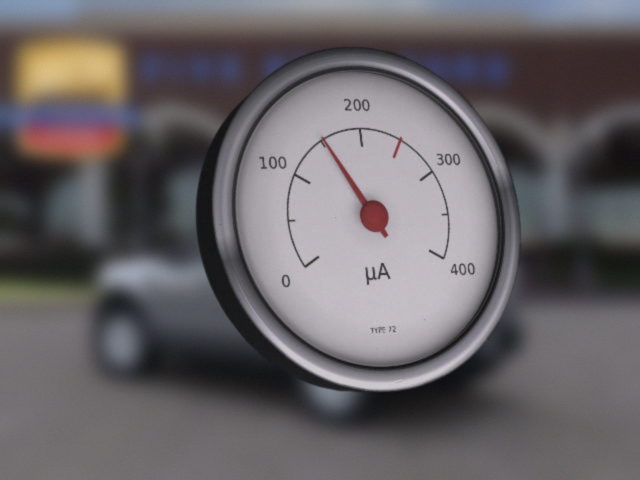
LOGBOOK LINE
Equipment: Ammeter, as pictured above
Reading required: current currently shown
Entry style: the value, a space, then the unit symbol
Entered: 150 µA
